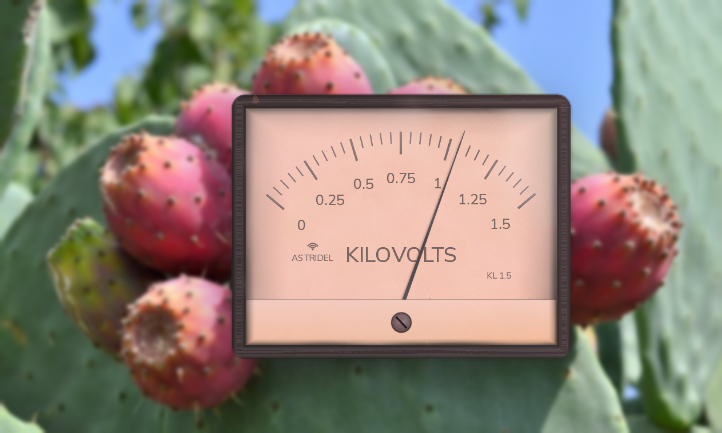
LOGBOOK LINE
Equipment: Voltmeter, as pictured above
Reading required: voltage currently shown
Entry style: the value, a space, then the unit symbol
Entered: 1.05 kV
